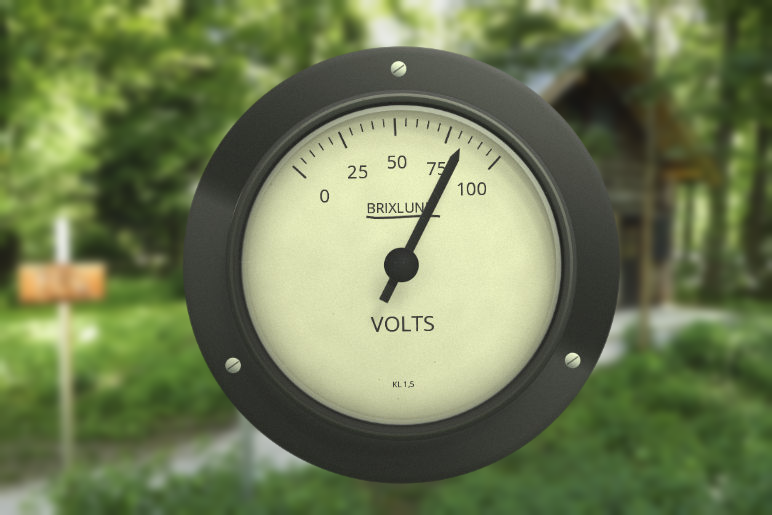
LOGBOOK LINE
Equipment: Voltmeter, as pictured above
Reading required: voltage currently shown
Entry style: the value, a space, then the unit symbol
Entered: 82.5 V
